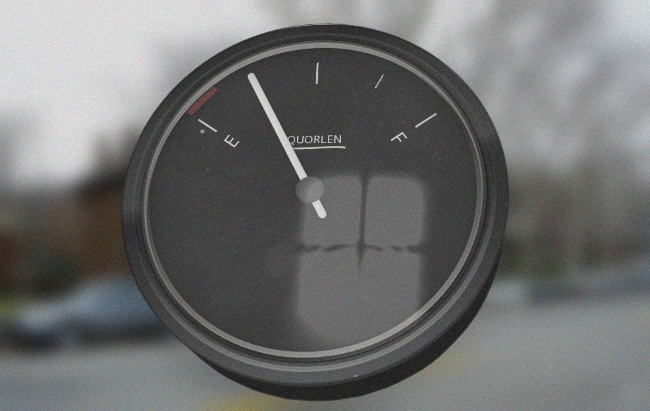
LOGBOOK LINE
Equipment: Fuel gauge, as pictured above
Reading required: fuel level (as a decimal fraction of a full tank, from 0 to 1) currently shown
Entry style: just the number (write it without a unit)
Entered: 0.25
